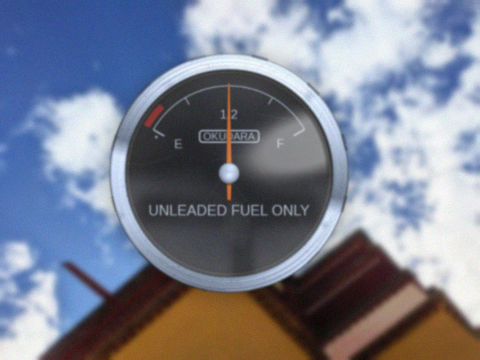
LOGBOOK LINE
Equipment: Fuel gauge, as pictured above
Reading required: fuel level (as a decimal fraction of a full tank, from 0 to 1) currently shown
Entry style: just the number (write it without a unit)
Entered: 0.5
